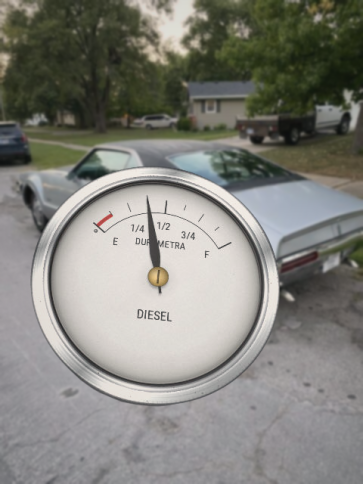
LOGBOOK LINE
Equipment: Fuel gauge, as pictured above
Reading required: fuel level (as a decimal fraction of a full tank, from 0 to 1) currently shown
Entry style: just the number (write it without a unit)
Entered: 0.375
